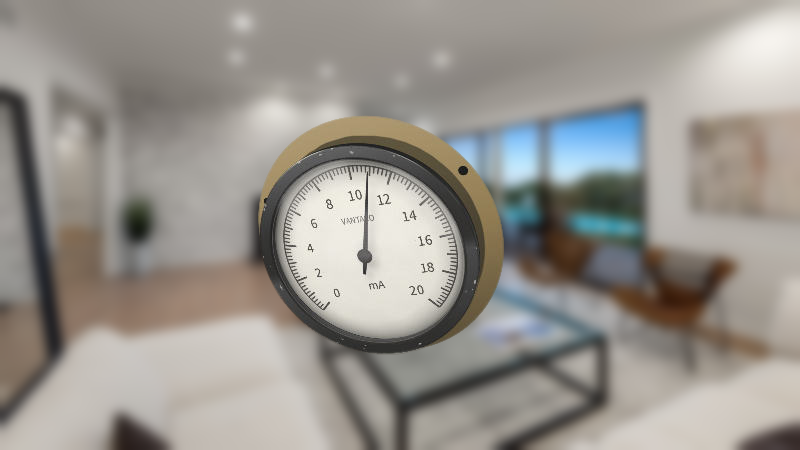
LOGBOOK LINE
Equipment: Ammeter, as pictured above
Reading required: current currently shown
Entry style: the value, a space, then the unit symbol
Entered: 11 mA
